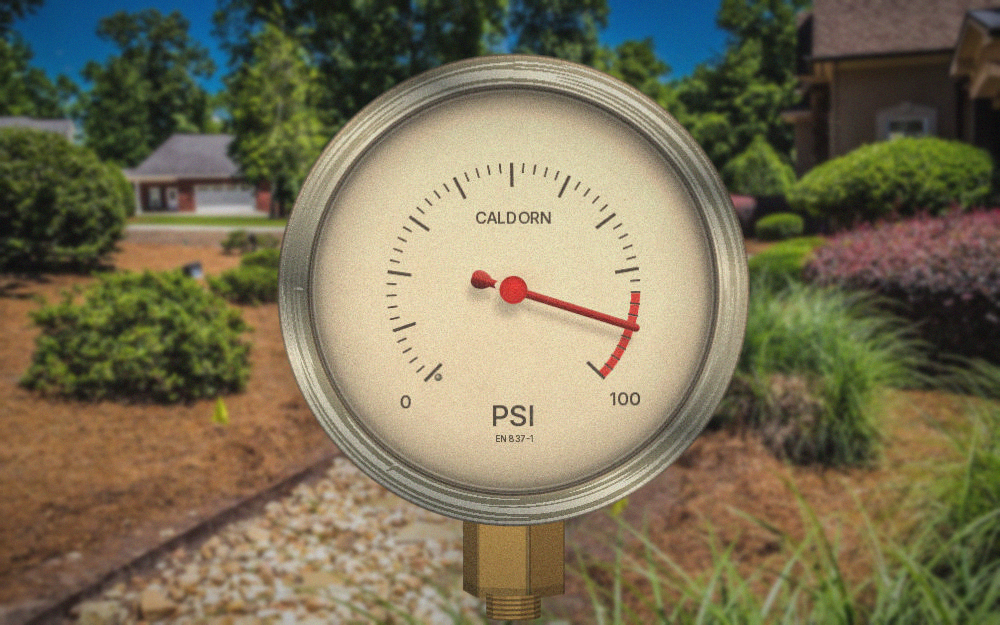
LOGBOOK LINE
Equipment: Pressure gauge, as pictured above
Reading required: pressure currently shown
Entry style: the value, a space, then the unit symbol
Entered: 90 psi
